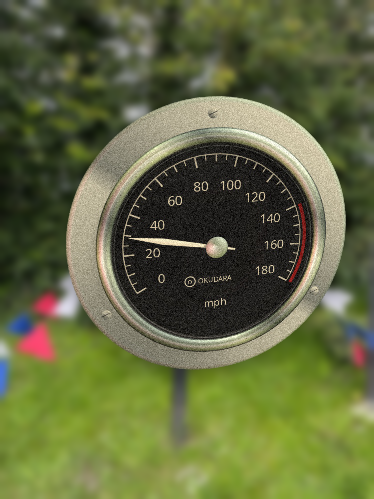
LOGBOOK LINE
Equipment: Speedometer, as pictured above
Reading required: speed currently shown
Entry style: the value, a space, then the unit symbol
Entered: 30 mph
